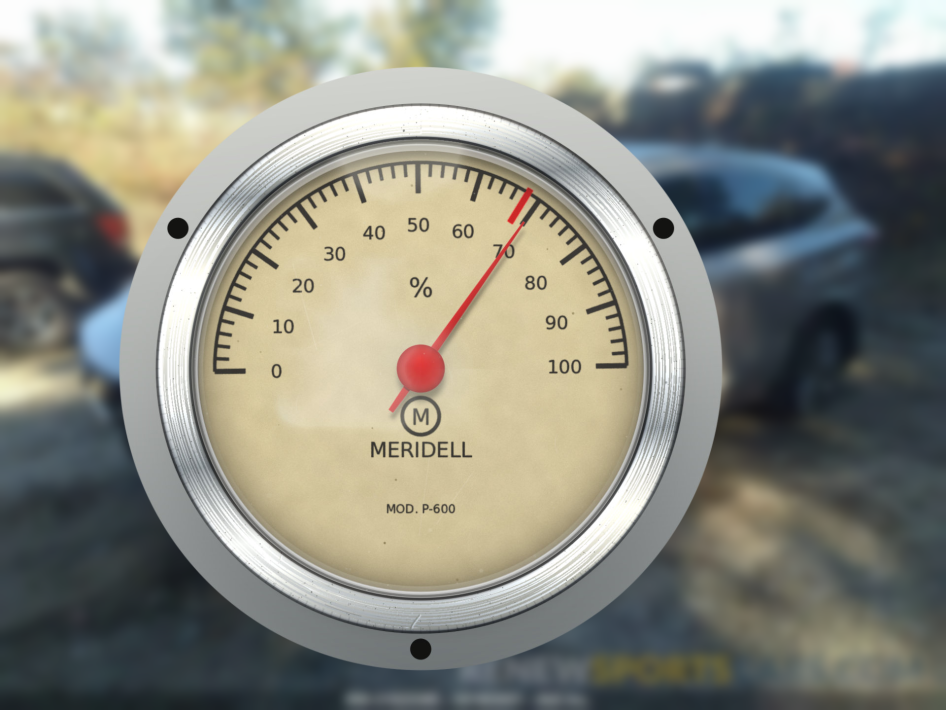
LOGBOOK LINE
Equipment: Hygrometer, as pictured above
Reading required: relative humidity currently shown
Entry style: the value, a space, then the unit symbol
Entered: 70 %
